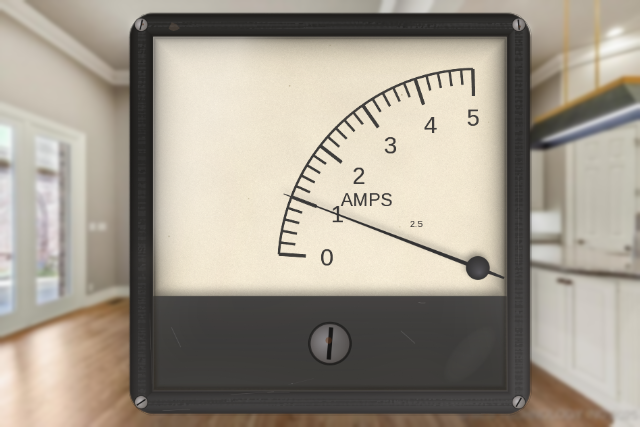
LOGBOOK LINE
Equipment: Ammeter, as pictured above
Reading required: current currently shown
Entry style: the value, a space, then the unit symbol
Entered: 1 A
